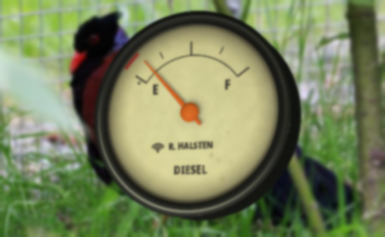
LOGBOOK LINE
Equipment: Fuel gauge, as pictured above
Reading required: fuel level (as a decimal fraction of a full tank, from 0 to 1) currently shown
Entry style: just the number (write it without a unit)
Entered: 0.125
